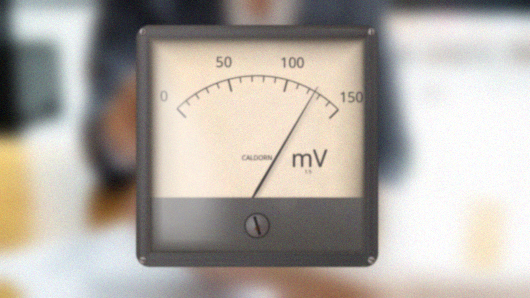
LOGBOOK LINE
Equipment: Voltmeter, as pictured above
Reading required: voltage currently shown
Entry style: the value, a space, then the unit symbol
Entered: 125 mV
